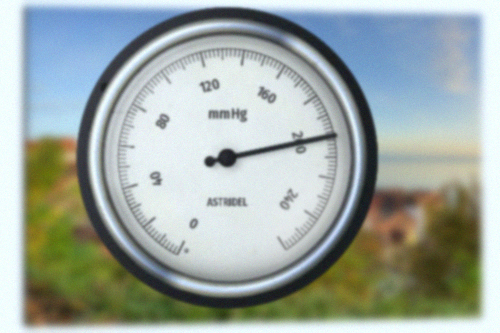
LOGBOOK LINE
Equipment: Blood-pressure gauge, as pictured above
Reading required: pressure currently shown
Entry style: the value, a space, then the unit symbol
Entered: 200 mmHg
